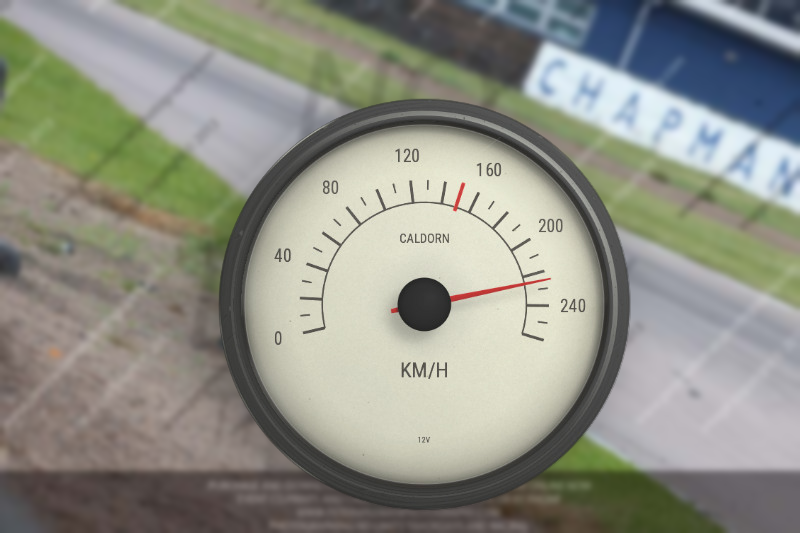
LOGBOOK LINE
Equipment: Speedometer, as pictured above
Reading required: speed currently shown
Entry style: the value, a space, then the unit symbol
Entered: 225 km/h
